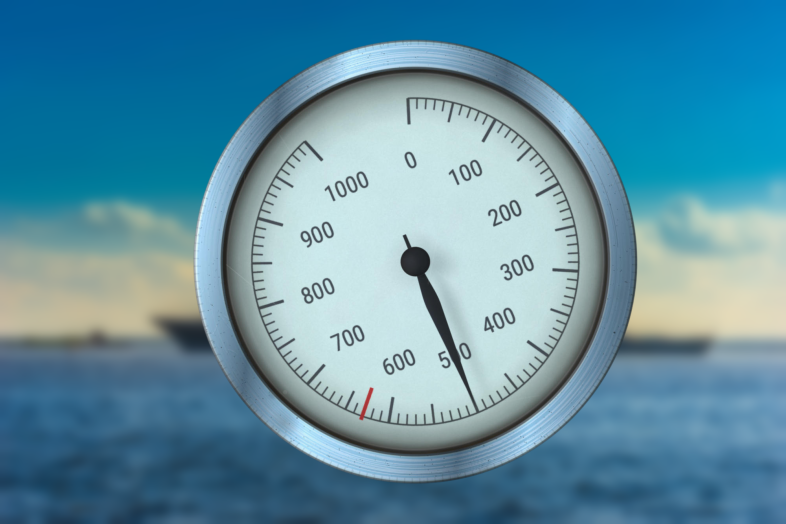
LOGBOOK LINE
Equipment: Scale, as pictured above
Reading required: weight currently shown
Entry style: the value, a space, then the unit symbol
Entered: 500 g
